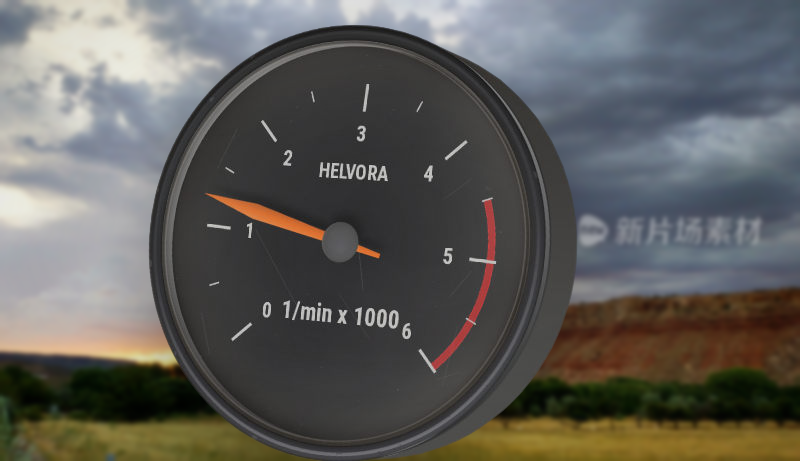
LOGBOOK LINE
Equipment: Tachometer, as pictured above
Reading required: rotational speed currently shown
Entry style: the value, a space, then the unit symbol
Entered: 1250 rpm
